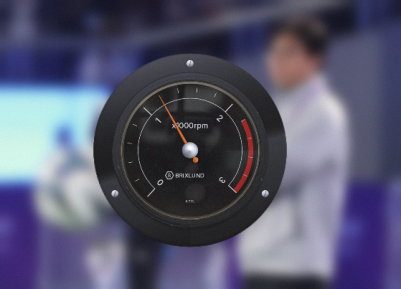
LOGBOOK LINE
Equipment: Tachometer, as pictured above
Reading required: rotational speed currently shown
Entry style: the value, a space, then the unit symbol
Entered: 1200 rpm
